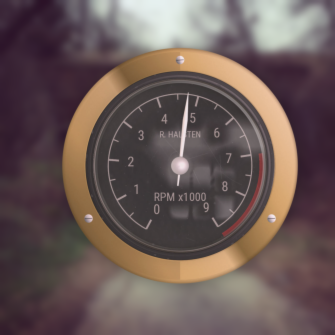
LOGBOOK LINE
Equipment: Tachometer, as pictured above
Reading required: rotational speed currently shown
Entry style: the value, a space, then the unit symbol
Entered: 4750 rpm
